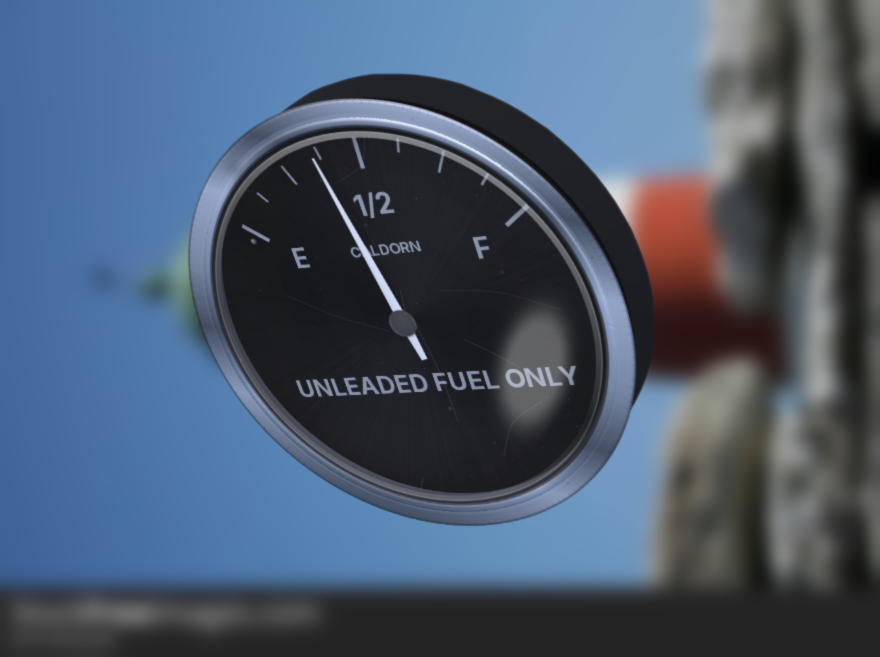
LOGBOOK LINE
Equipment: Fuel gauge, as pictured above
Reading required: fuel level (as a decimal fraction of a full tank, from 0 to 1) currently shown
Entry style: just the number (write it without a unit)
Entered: 0.375
